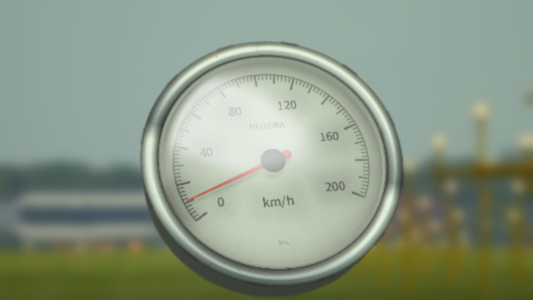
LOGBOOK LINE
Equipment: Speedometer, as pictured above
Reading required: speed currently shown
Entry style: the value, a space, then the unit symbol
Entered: 10 km/h
